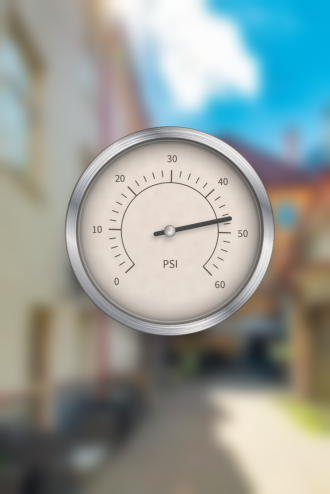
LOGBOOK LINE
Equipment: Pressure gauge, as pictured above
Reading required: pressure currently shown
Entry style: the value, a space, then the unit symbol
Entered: 47 psi
